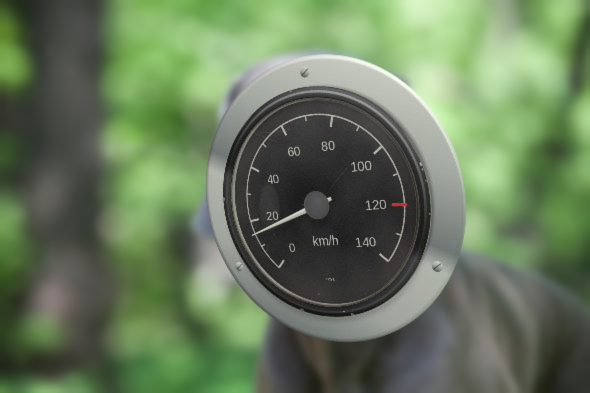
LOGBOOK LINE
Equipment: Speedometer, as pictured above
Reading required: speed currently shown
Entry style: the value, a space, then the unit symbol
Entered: 15 km/h
